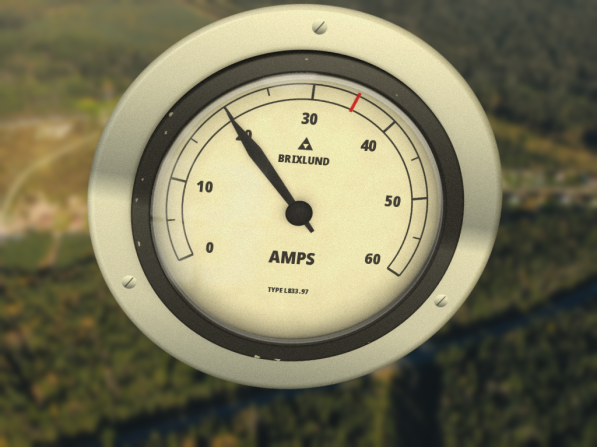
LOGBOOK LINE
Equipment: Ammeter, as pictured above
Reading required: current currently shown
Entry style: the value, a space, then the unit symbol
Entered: 20 A
